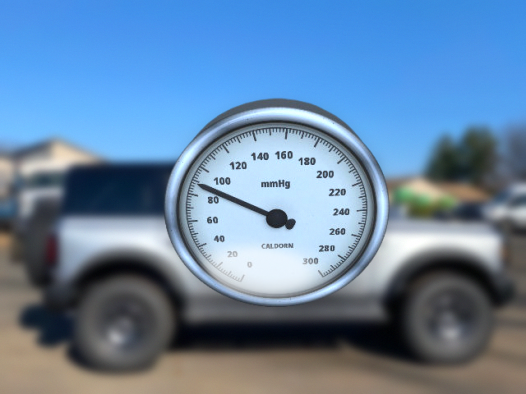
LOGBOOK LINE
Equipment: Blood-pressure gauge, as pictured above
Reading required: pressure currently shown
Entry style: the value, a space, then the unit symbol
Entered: 90 mmHg
